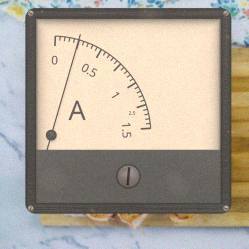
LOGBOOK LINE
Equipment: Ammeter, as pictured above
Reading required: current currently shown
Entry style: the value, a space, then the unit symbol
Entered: 0.25 A
